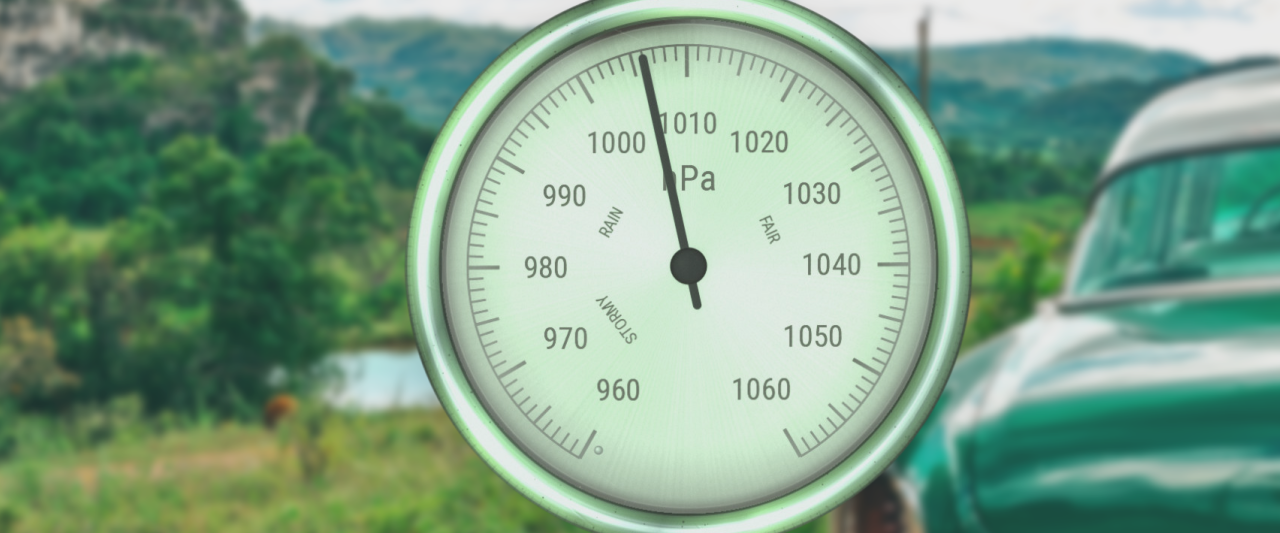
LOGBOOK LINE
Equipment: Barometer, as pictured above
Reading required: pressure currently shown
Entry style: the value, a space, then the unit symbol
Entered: 1006 hPa
